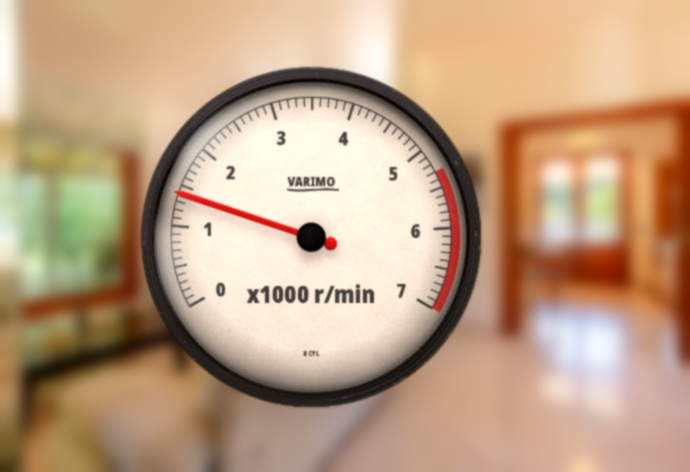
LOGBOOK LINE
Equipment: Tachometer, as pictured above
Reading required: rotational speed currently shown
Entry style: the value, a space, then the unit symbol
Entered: 1400 rpm
